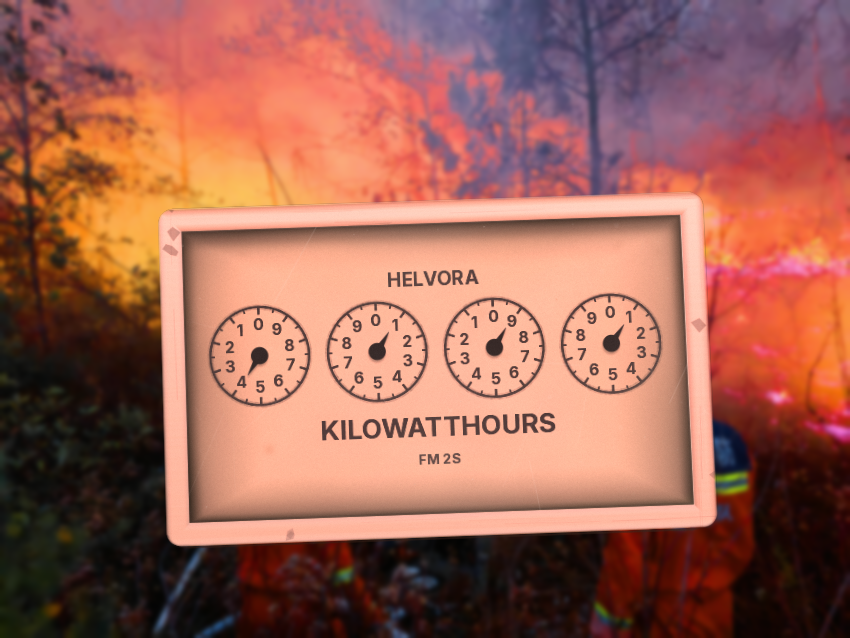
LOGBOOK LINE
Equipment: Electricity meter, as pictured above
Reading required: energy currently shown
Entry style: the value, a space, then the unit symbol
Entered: 4091 kWh
